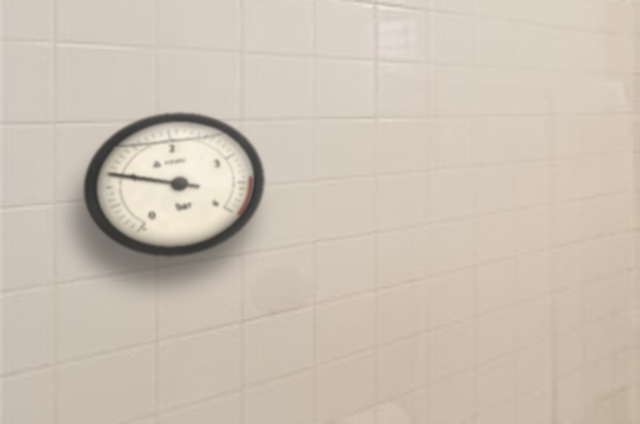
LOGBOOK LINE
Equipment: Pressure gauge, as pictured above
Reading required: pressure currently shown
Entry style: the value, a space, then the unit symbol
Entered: 1 bar
